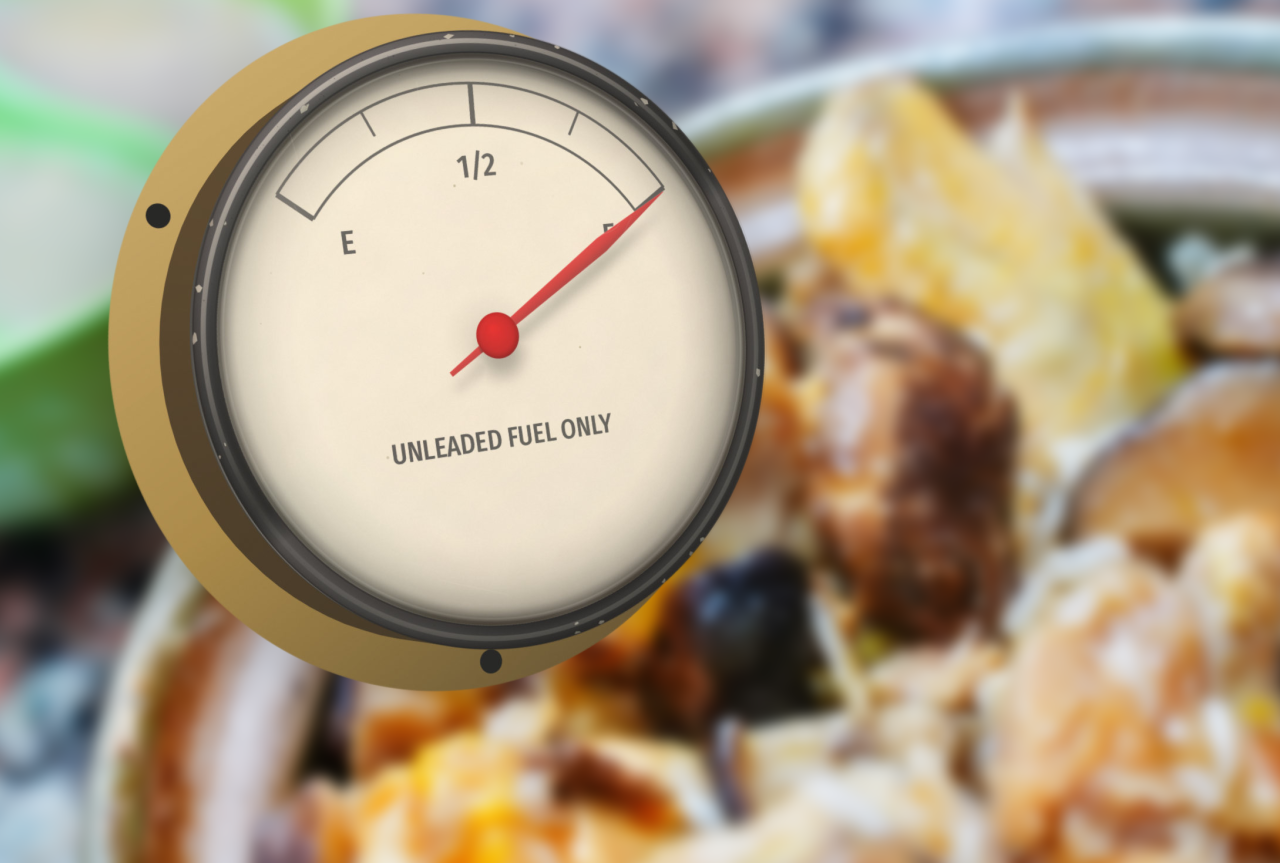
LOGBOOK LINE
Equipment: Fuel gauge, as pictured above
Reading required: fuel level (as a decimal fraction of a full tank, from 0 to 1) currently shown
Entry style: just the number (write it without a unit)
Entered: 1
